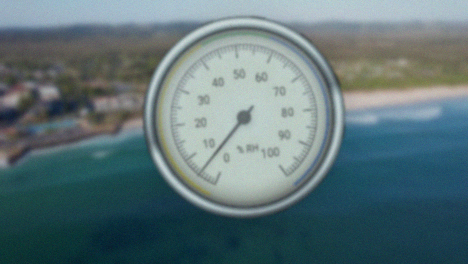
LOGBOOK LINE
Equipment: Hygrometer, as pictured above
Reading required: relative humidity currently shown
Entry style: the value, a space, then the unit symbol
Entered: 5 %
